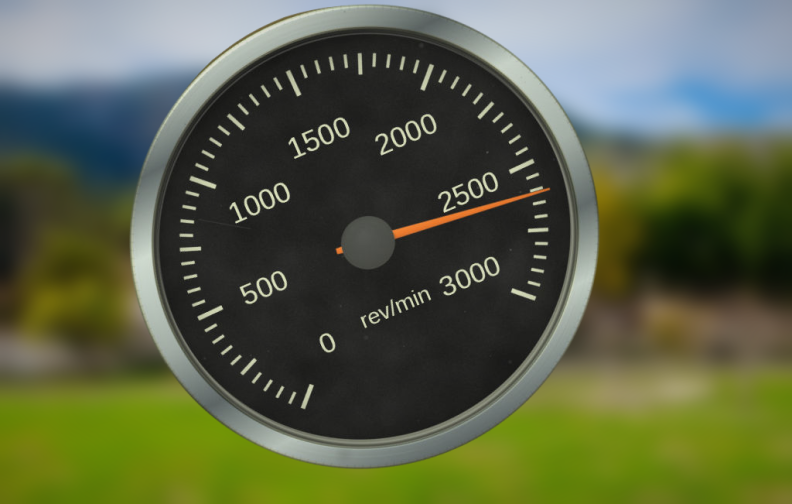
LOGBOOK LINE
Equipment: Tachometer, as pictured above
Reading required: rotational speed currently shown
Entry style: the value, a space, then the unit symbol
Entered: 2600 rpm
